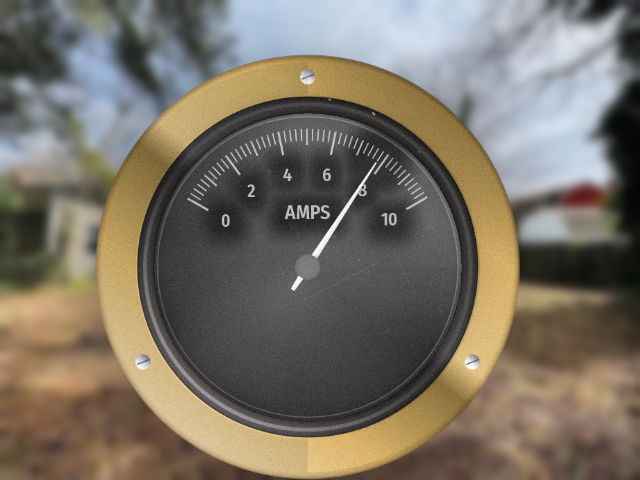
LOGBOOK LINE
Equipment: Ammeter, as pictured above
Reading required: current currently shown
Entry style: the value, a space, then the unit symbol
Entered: 7.8 A
